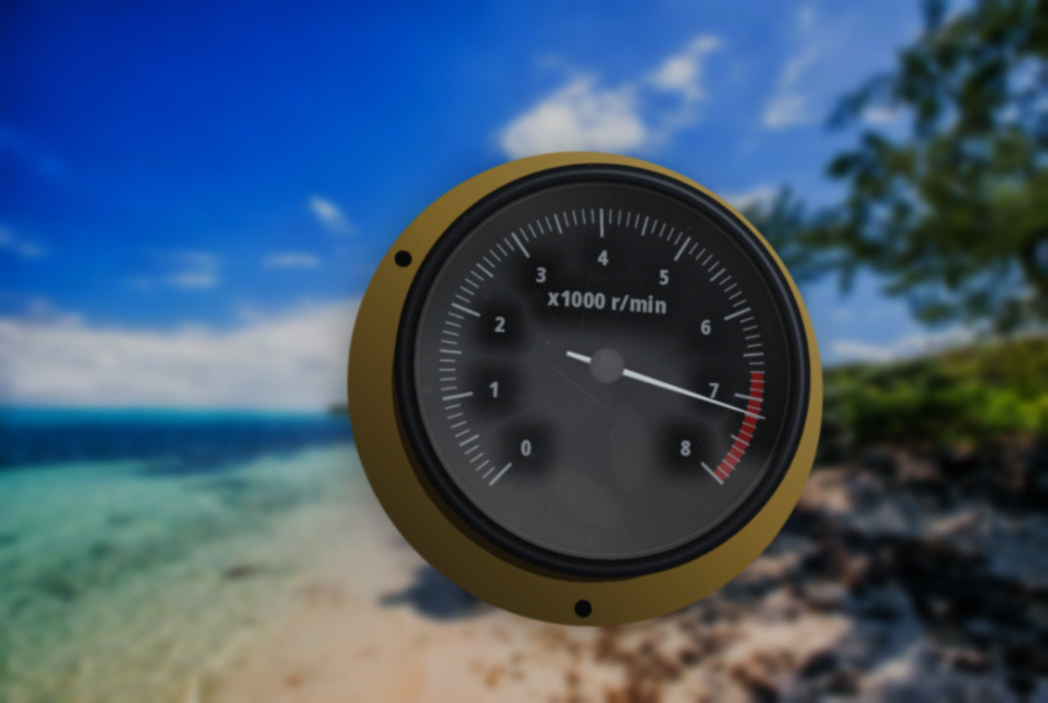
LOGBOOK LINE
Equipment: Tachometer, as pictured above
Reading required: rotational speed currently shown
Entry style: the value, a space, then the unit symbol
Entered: 7200 rpm
